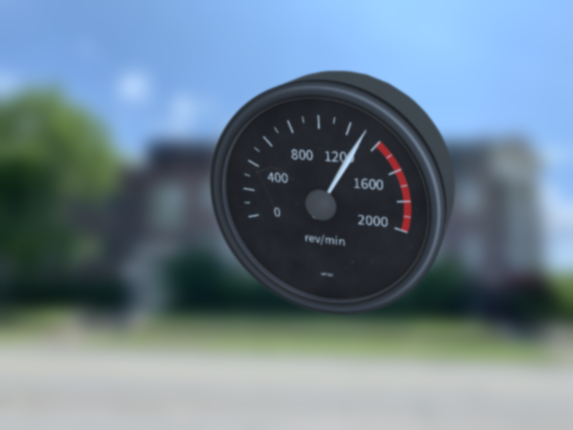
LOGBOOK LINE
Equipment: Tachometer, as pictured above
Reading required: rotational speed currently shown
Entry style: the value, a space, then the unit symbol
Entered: 1300 rpm
